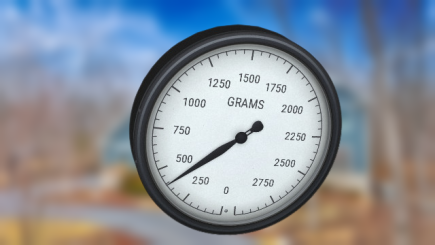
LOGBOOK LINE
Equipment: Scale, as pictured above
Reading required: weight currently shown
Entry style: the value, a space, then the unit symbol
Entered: 400 g
